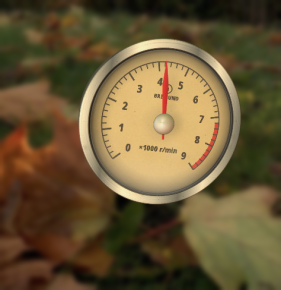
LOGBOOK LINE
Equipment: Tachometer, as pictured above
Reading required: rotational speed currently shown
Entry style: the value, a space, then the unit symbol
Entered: 4200 rpm
